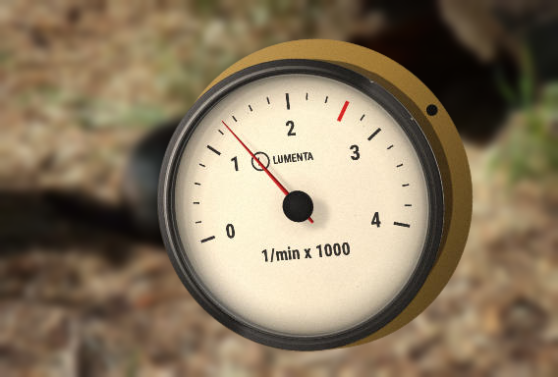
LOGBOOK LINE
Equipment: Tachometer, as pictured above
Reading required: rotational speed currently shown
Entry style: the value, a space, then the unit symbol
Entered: 1300 rpm
